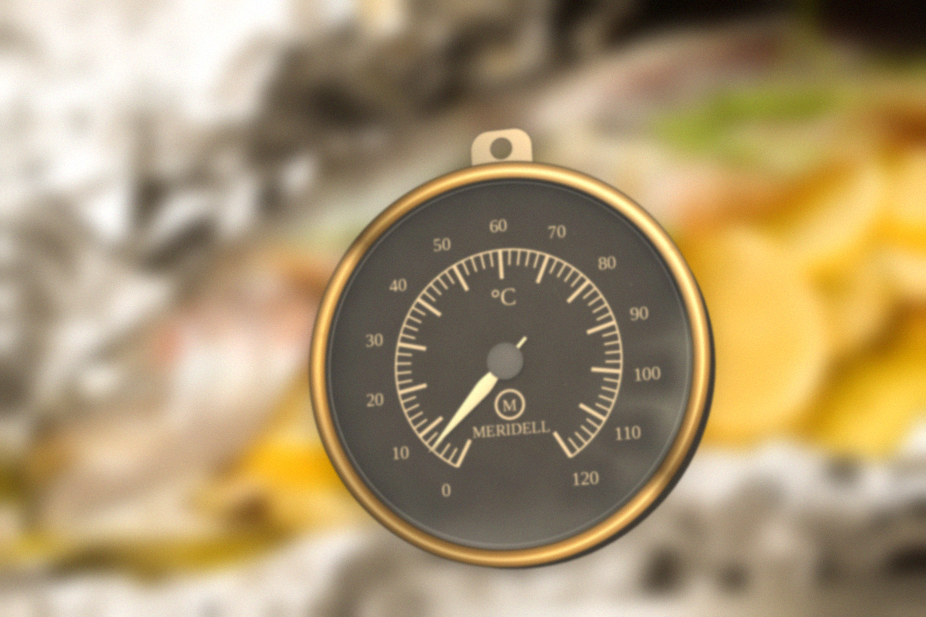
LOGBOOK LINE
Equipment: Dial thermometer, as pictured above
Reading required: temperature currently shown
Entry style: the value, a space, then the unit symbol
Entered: 6 °C
